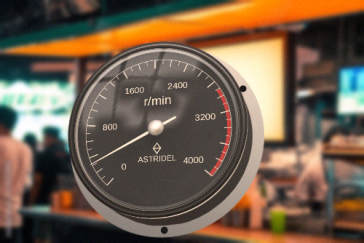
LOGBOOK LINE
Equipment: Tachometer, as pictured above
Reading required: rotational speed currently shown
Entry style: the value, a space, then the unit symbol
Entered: 300 rpm
